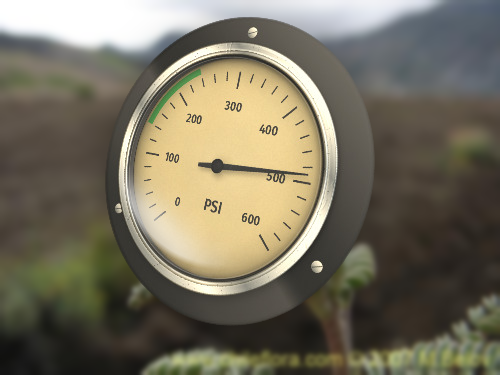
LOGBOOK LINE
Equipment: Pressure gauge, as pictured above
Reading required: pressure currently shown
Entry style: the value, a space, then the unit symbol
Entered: 490 psi
